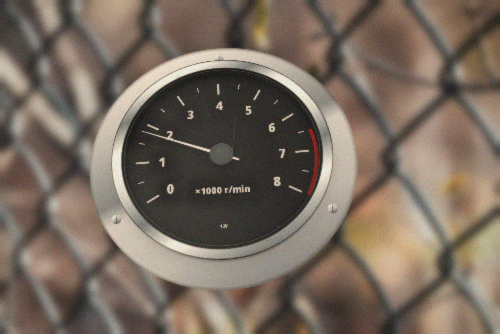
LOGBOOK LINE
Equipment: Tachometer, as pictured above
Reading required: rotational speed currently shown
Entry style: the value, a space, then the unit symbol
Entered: 1750 rpm
